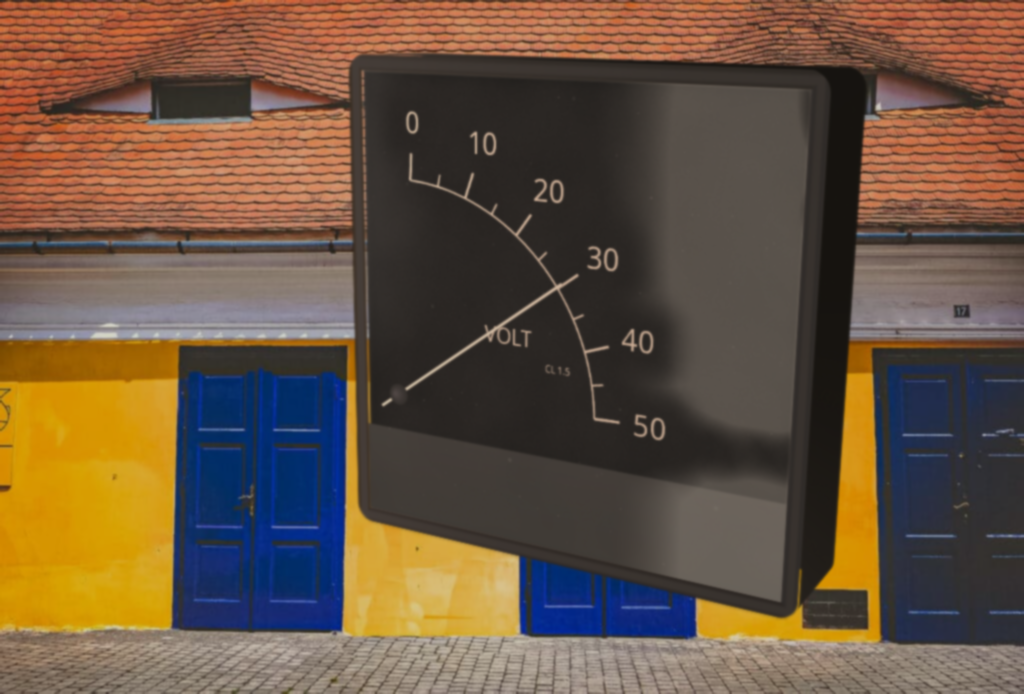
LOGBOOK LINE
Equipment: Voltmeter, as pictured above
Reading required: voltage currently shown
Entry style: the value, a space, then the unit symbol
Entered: 30 V
